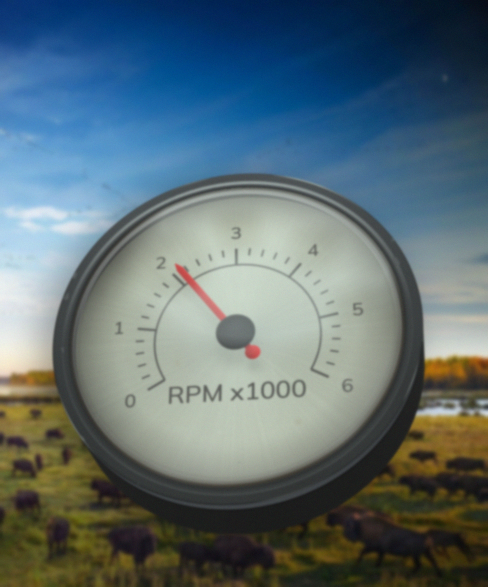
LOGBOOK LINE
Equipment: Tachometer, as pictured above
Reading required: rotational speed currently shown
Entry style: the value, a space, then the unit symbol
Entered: 2100 rpm
